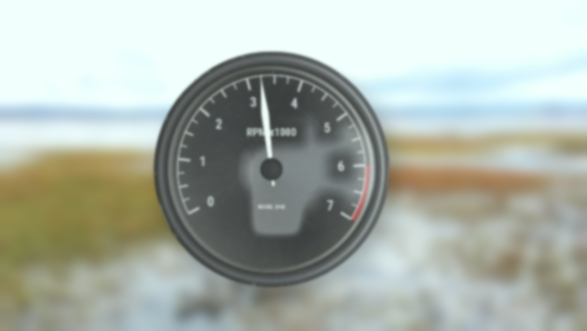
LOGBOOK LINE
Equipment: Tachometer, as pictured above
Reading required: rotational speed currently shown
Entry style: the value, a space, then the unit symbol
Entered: 3250 rpm
